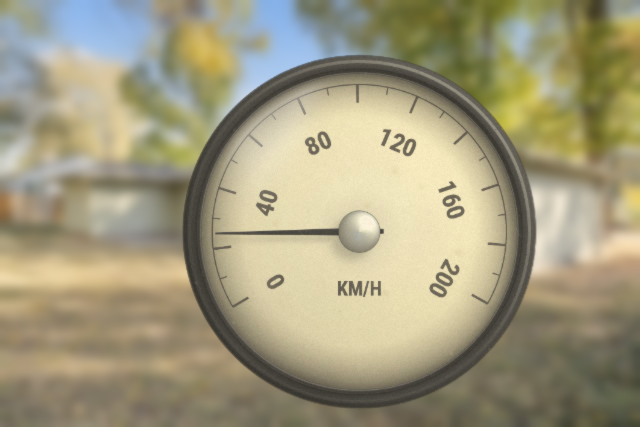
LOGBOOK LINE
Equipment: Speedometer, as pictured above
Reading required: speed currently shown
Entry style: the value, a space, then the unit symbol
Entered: 25 km/h
